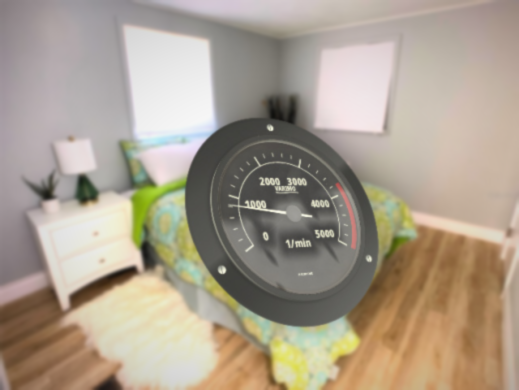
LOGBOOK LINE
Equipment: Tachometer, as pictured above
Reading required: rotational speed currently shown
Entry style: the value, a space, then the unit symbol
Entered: 800 rpm
